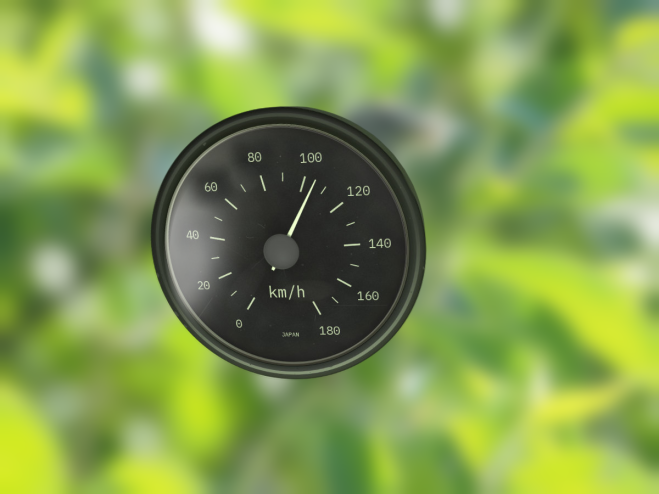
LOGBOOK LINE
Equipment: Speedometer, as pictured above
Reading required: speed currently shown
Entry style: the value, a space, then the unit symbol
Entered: 105 km/h
